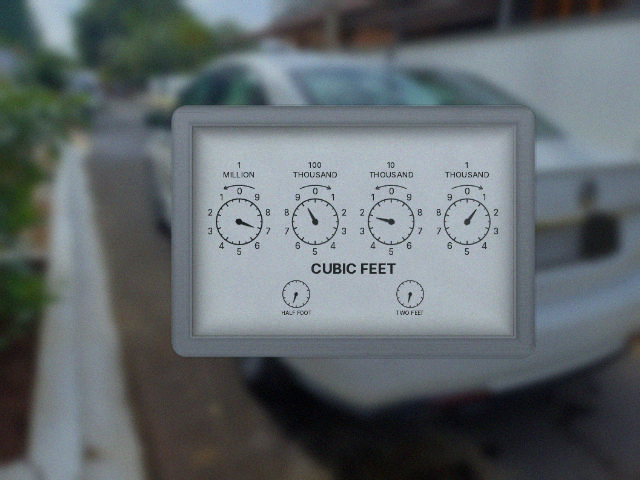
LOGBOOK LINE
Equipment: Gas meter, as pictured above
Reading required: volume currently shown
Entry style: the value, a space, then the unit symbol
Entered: 692100 ft³
